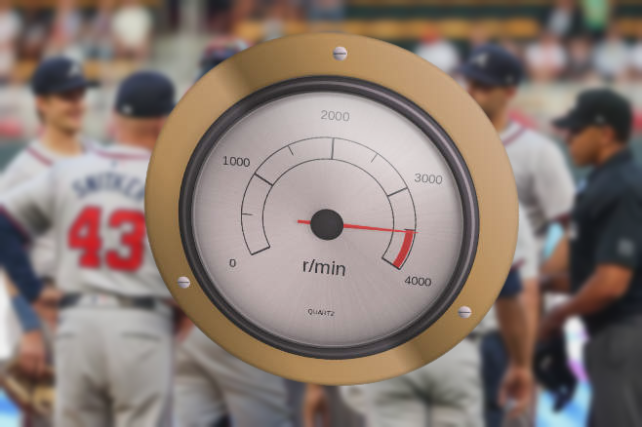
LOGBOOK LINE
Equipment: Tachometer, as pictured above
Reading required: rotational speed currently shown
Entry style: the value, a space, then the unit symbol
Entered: 3500 rpm
